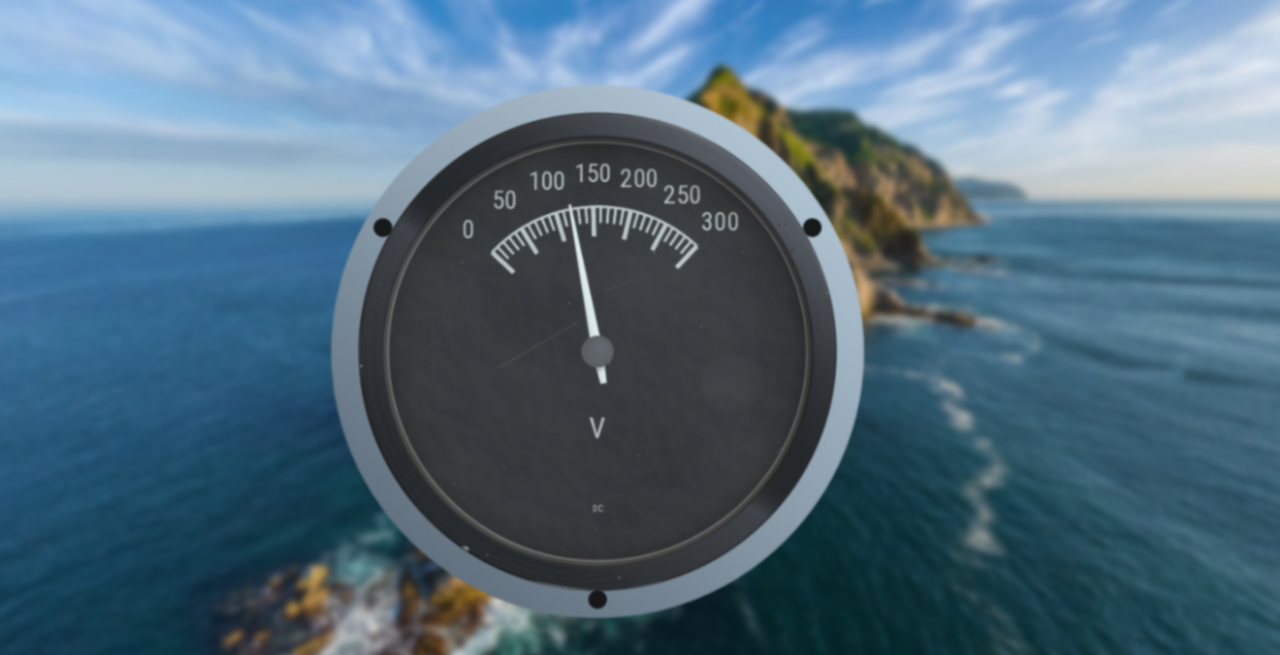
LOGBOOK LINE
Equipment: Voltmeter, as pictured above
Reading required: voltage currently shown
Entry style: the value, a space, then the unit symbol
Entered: 120 V
